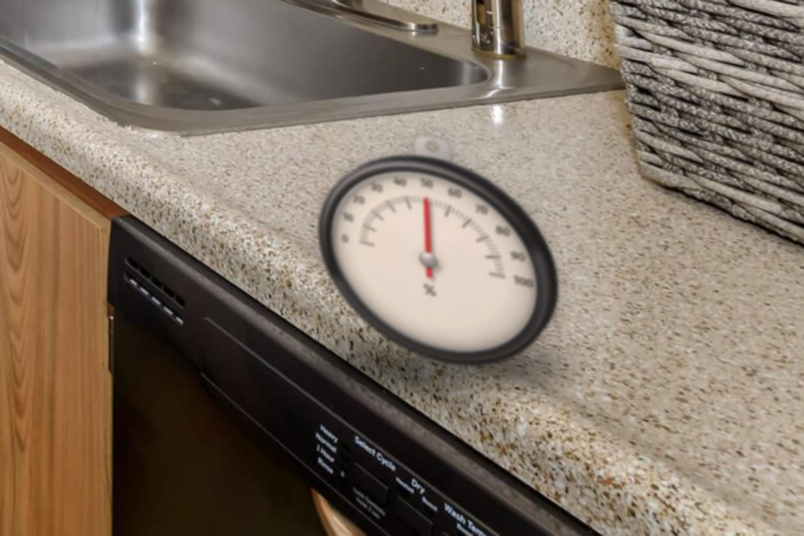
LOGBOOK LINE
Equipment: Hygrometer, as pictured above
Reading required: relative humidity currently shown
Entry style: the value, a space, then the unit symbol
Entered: 50 %
